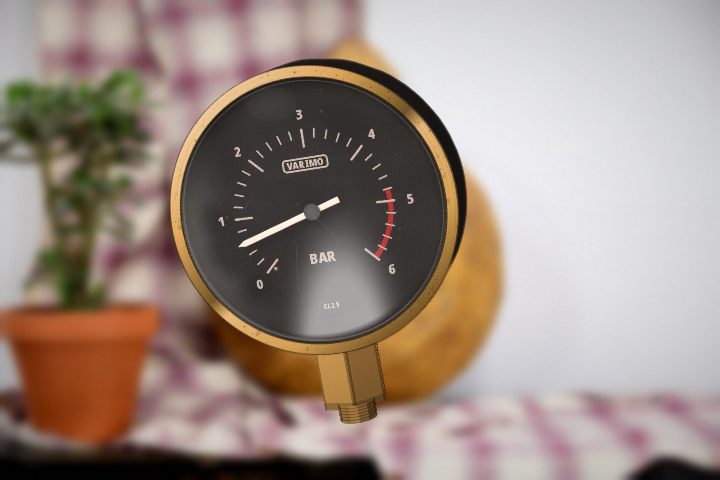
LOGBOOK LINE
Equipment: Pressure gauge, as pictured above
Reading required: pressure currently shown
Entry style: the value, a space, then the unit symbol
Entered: 0.6 bar
